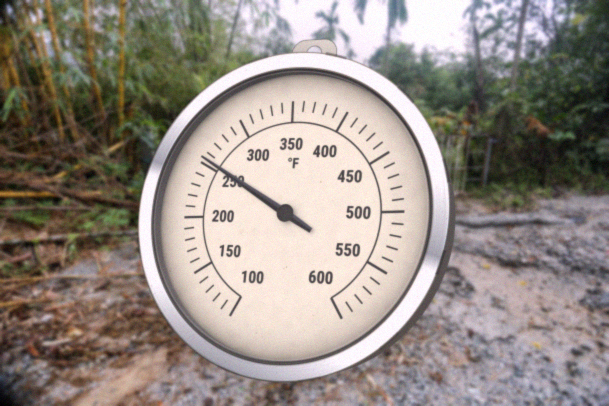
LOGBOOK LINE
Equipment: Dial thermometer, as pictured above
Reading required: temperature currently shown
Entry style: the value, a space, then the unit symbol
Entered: 255 °F
